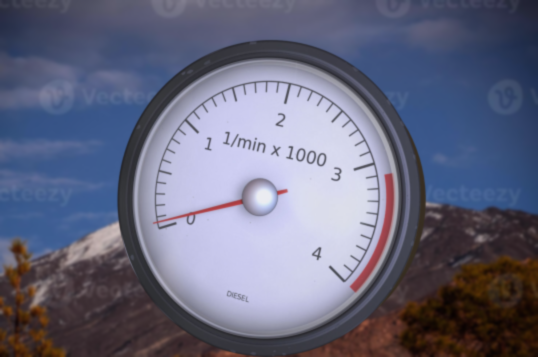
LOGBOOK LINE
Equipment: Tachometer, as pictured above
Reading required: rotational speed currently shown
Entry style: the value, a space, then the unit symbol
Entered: 50 rpm
